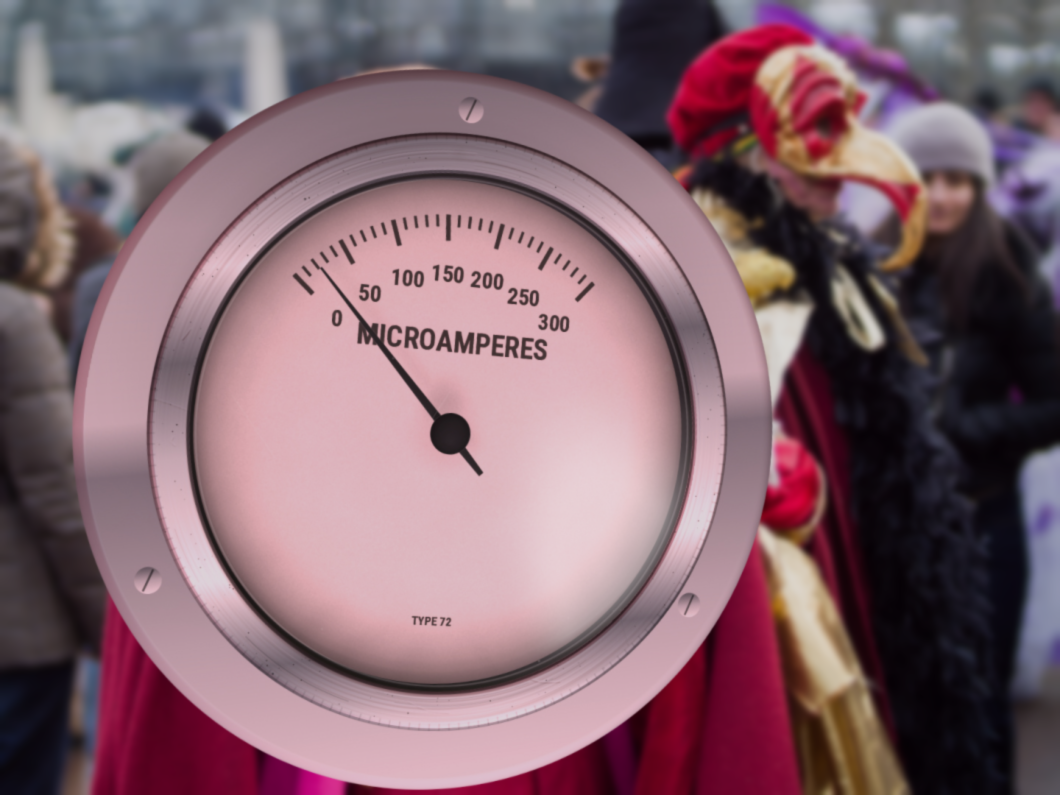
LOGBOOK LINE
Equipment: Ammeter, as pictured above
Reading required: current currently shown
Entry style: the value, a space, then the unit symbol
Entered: 20 µA
